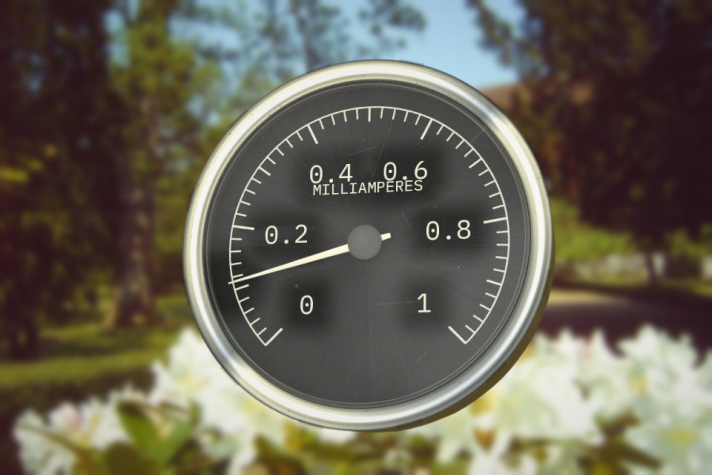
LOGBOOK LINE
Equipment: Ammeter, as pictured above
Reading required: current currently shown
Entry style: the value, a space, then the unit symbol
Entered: 0.11 mA
